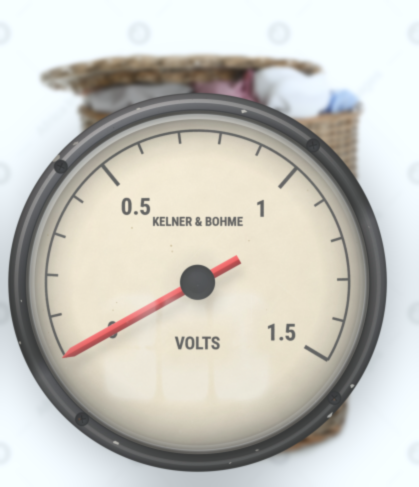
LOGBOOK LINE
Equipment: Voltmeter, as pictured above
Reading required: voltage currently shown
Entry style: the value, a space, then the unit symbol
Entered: 0 V
